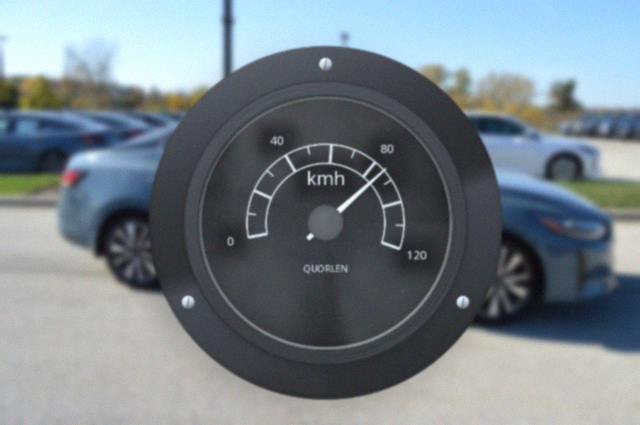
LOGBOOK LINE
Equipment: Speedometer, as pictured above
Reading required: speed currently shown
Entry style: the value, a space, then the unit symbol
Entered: 85 km/h
